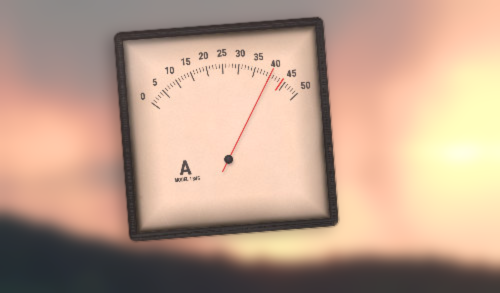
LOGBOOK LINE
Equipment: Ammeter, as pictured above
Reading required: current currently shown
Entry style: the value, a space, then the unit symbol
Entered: 40 A
